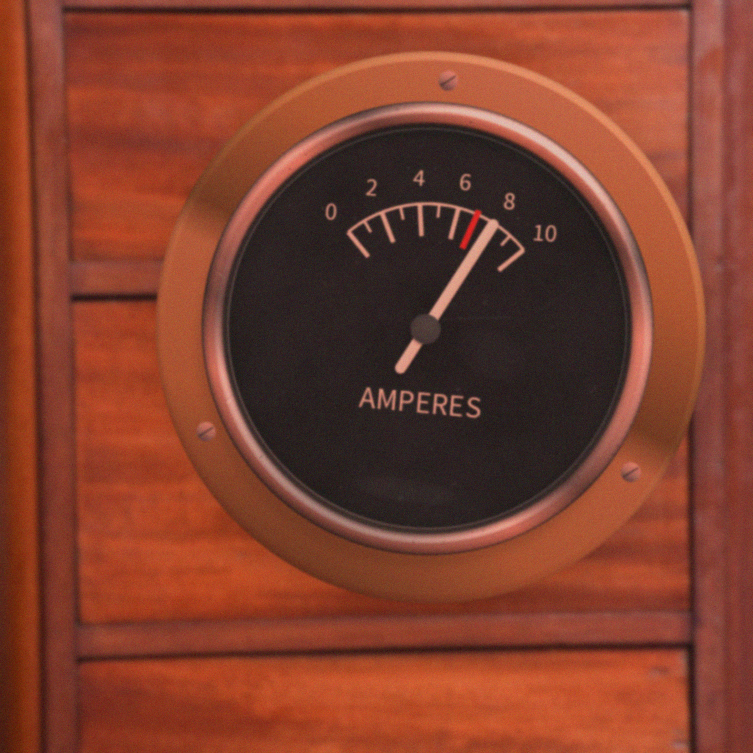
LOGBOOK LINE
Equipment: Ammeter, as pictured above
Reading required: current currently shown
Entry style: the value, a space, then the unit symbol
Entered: 8 A
